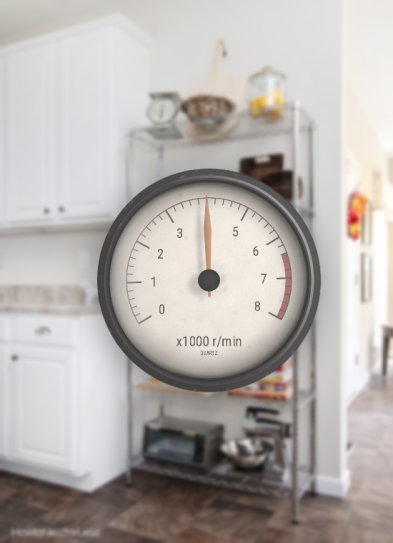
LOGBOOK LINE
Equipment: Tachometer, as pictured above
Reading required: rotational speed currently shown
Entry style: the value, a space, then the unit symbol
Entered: 4000 rpm
